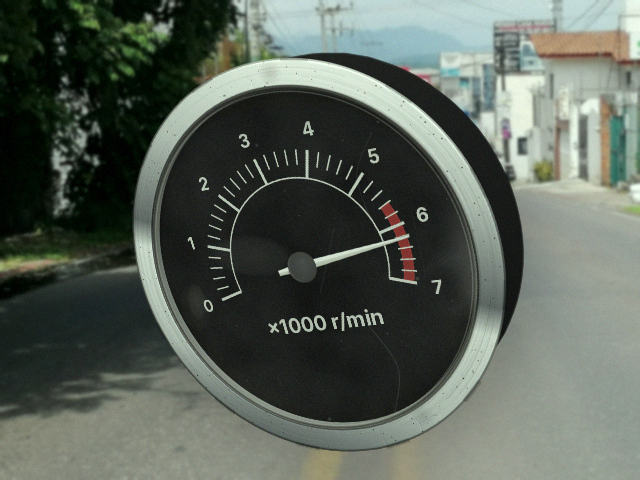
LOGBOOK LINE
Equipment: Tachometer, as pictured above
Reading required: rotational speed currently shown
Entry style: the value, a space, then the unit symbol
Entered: 6200 rpm
